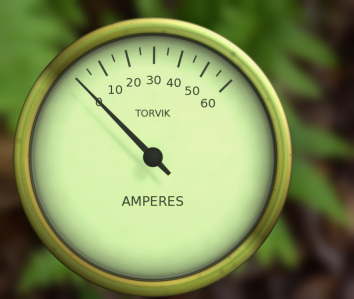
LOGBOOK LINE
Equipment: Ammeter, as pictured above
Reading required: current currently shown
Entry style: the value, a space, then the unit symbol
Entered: 0 A
